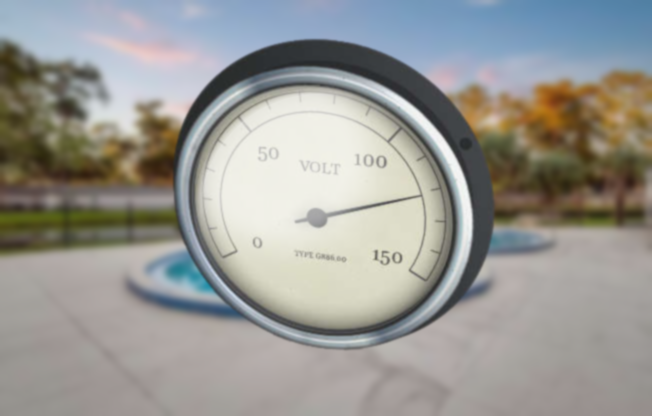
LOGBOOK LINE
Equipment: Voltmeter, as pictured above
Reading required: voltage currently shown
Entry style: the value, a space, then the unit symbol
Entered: 120 V
